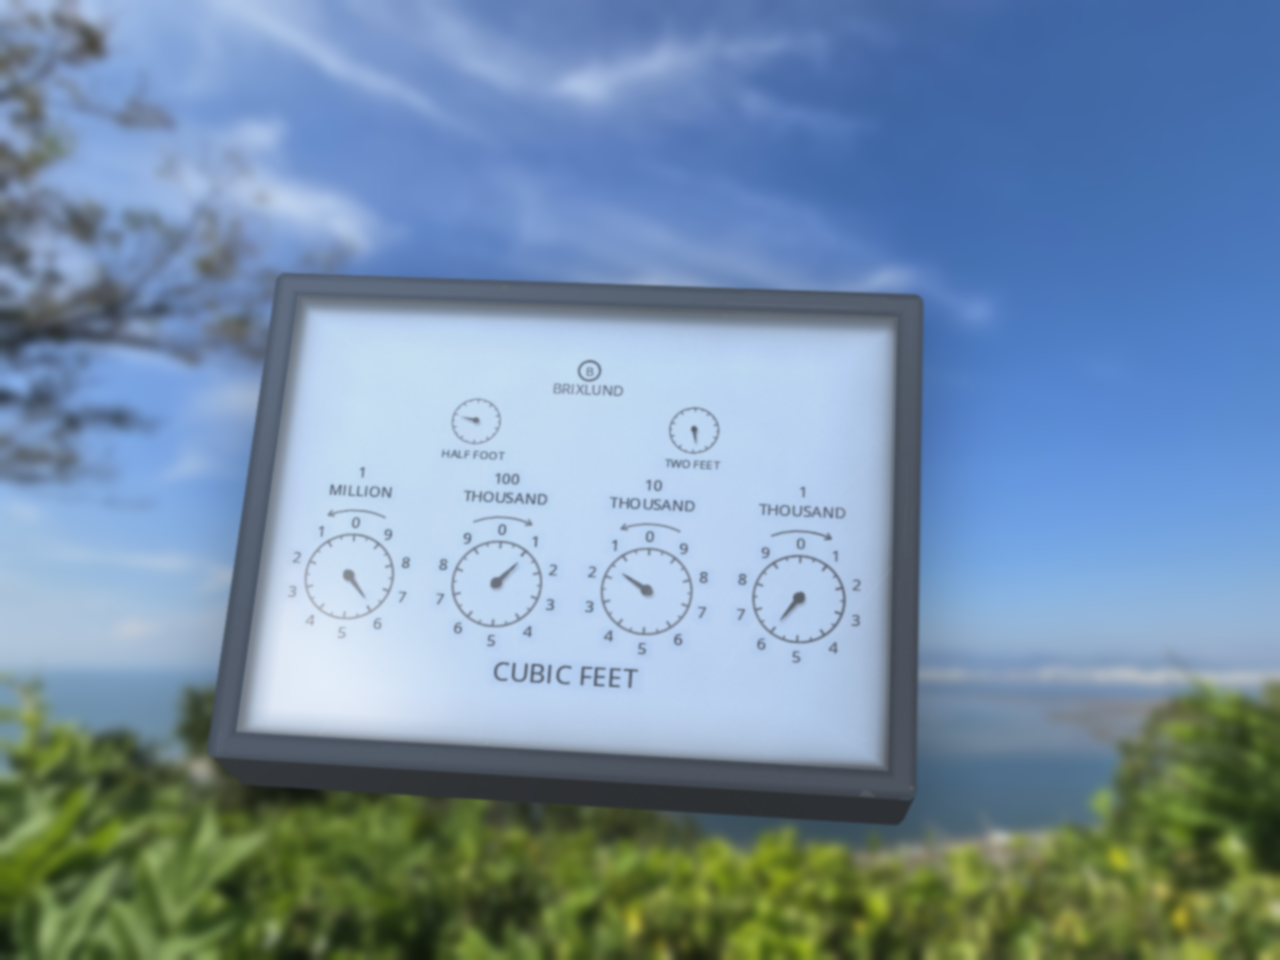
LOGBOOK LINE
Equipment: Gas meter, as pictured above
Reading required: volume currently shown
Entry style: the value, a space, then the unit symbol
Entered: 611600 ft³
